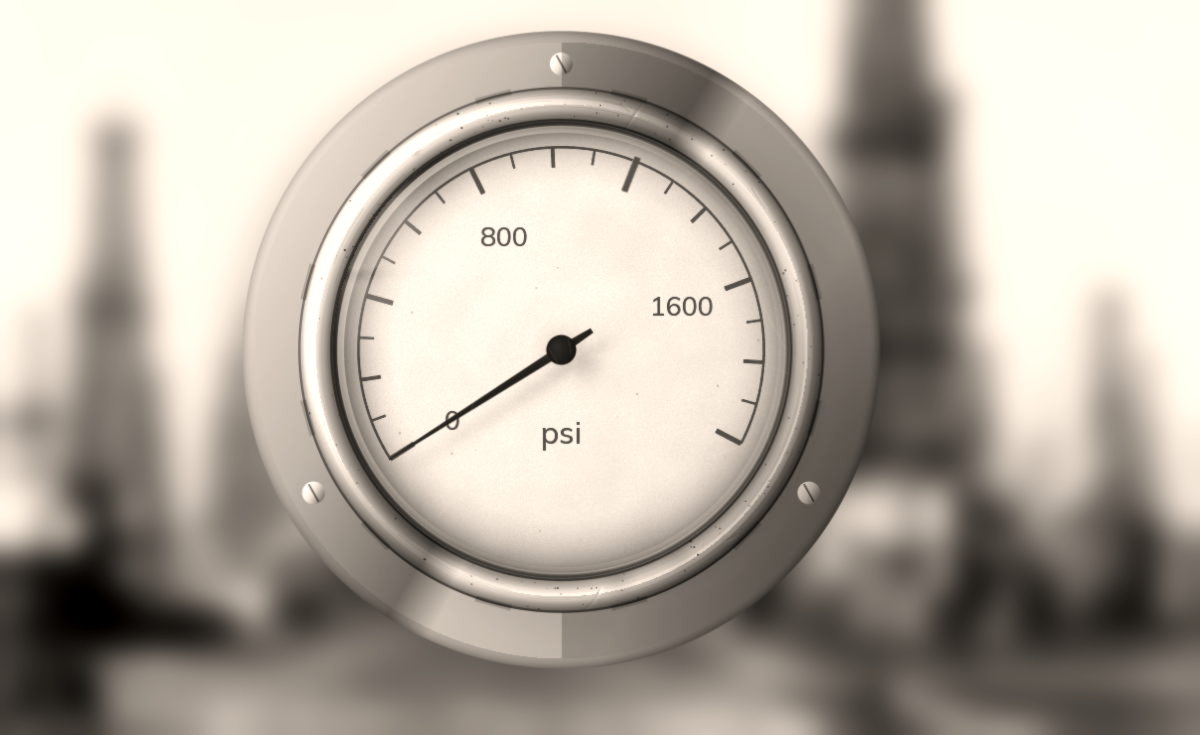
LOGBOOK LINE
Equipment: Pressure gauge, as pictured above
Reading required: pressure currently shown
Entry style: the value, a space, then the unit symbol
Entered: 0 psi
